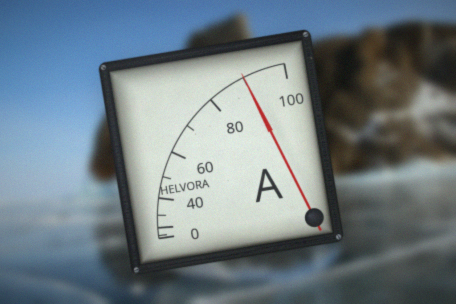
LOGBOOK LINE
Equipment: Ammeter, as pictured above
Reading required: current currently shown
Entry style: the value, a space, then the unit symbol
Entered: 90 A
